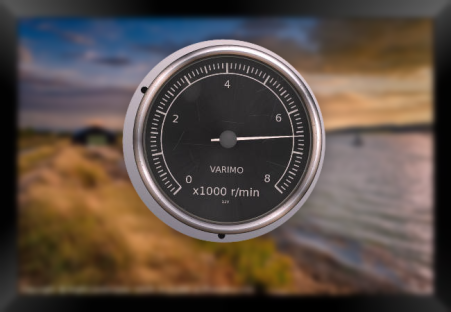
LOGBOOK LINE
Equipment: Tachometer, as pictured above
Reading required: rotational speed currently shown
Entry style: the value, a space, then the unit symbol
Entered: 6600 rpm
